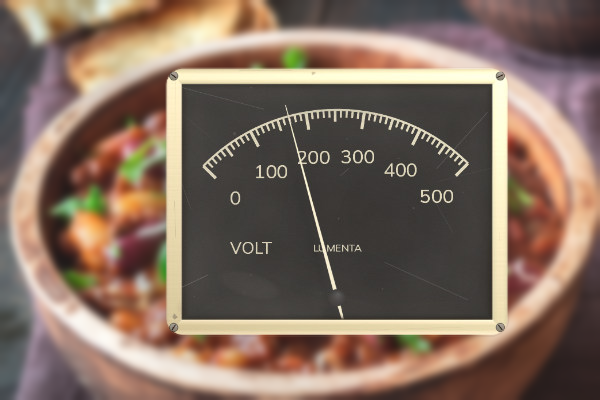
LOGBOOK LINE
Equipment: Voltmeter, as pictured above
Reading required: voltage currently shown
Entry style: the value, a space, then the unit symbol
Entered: 170 V
